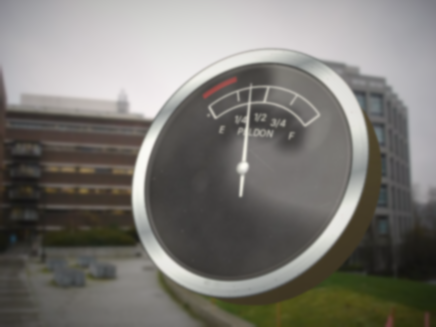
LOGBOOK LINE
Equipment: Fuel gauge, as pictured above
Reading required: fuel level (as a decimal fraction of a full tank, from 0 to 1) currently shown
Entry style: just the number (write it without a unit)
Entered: 0.375
